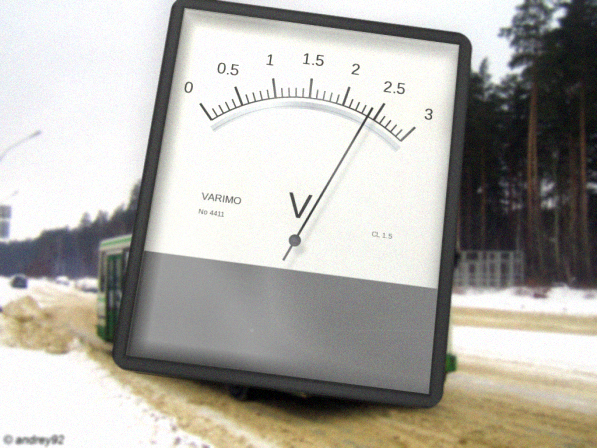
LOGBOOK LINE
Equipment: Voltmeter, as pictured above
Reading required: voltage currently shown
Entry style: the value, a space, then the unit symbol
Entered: 2.4 V
